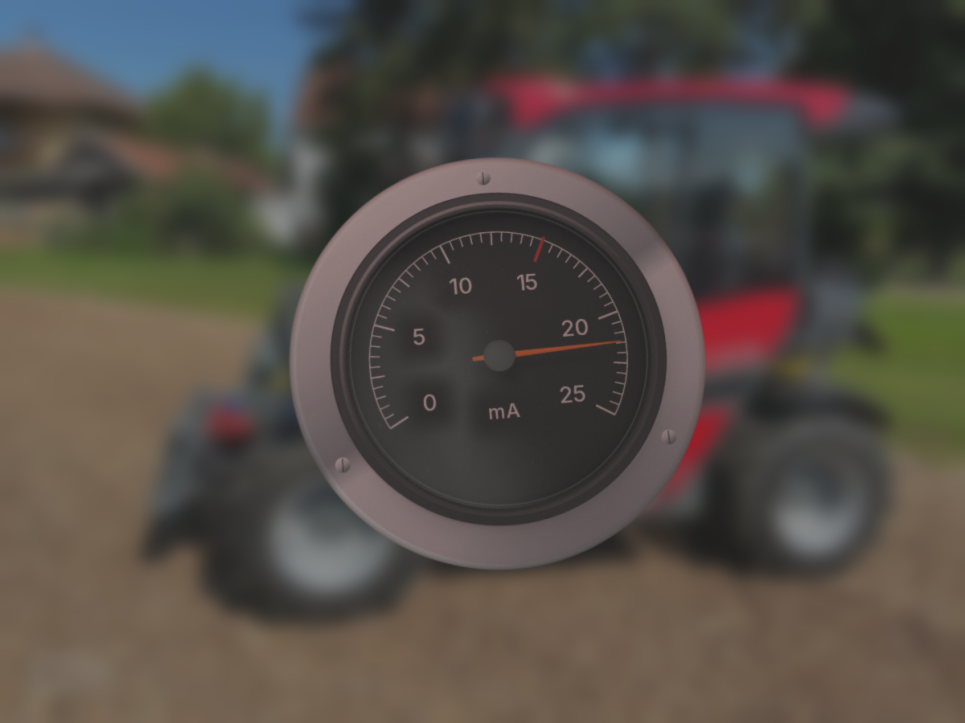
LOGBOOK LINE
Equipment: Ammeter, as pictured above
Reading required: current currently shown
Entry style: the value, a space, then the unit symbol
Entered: 21.5 mA
